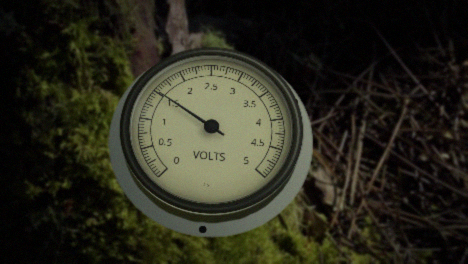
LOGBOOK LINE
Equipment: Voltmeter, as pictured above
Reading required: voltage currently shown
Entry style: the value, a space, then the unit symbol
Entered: 1.5 V
